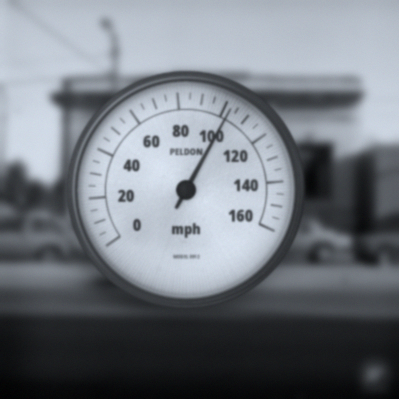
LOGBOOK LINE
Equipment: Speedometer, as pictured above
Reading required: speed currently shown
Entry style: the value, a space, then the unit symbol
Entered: 102.5 mph
